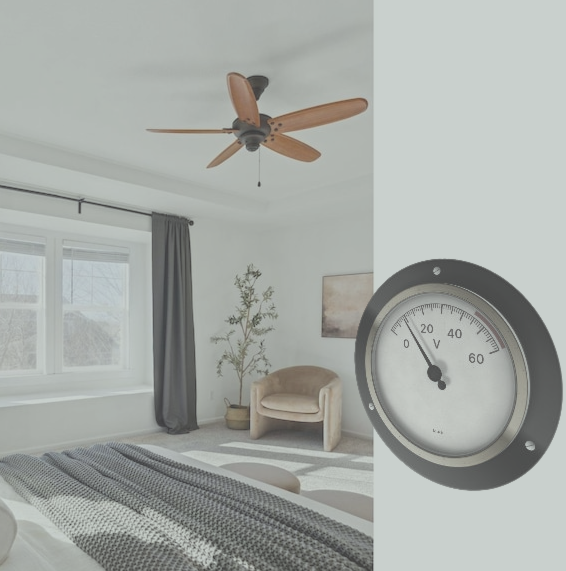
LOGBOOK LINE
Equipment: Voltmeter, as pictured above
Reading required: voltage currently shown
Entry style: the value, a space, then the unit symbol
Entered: 10 V
